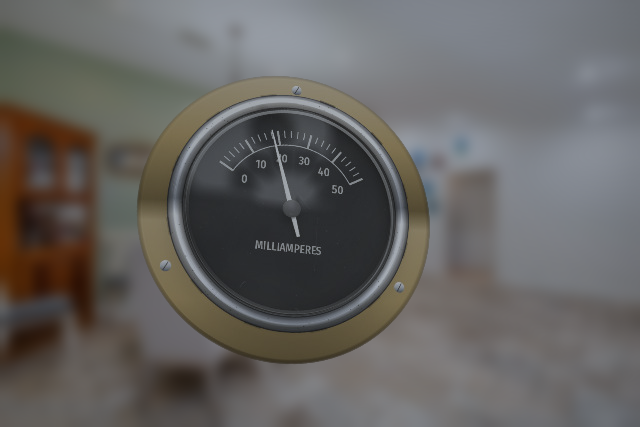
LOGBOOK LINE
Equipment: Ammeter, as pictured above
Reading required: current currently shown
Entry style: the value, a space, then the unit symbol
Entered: 18 mA
